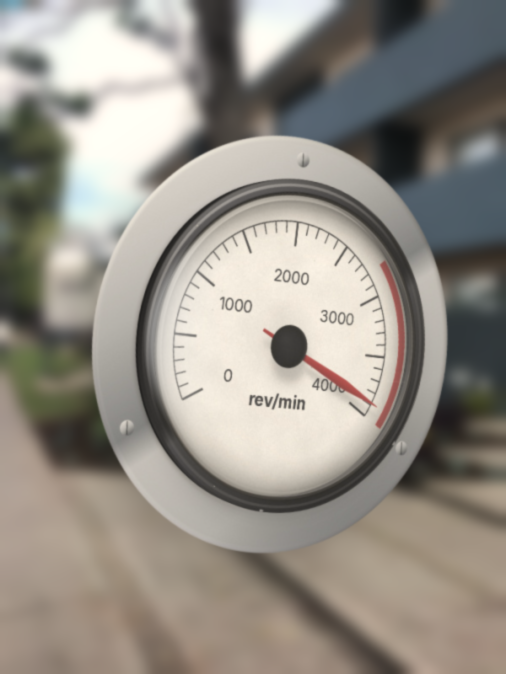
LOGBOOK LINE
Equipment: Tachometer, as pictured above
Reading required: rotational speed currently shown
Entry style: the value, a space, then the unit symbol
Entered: 3900 rpm
